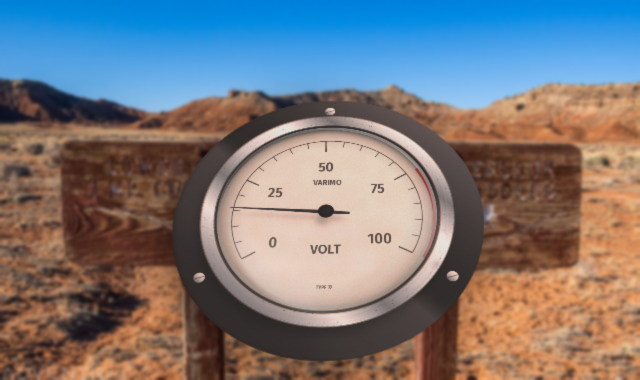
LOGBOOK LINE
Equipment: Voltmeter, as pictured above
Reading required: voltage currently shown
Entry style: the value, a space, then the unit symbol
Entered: 15 V
